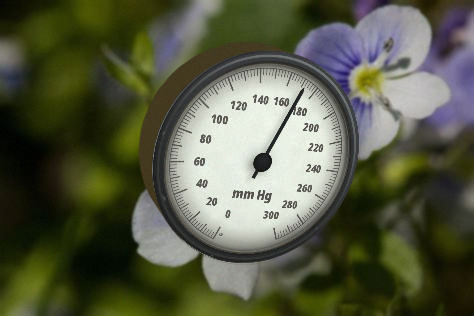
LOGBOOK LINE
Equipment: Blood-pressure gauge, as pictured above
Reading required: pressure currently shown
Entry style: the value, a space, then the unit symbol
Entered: 170 mmHg
